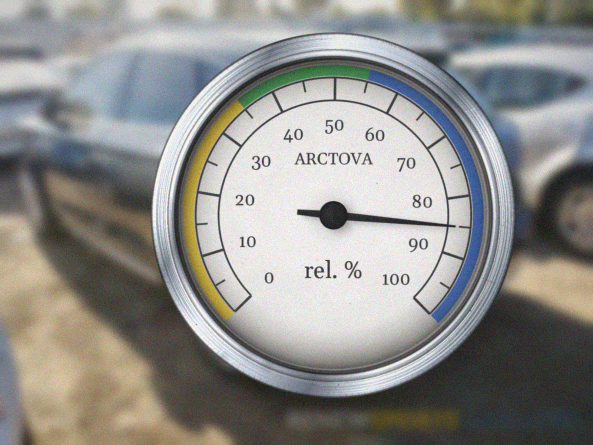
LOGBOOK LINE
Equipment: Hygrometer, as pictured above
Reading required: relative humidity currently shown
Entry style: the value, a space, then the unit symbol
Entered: 85 %
